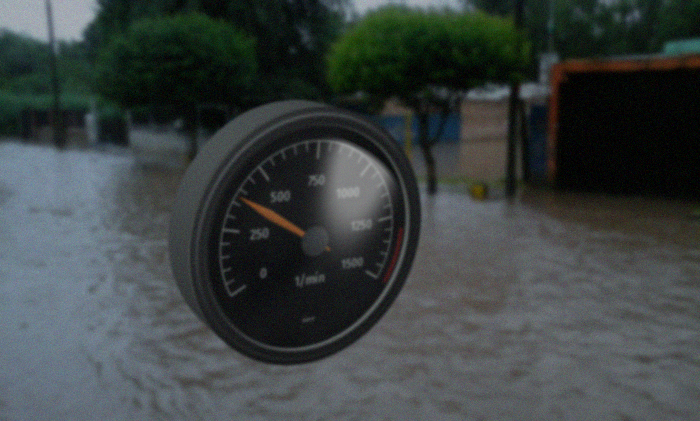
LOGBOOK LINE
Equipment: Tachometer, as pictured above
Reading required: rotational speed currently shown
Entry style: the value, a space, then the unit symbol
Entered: 375 rpm
